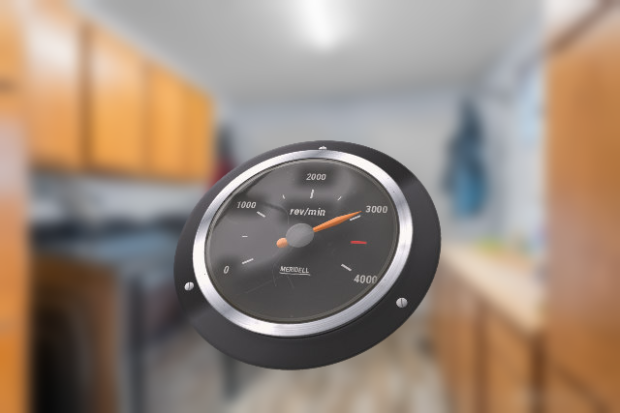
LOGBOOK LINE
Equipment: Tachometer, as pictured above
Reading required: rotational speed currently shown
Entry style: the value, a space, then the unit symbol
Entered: 3000 rpm
